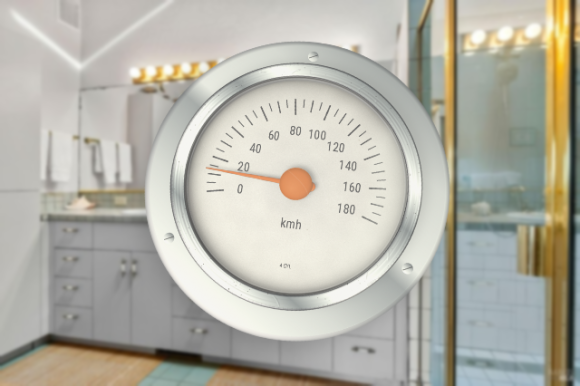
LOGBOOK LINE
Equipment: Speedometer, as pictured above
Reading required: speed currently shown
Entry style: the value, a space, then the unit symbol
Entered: 12.5 km/h
